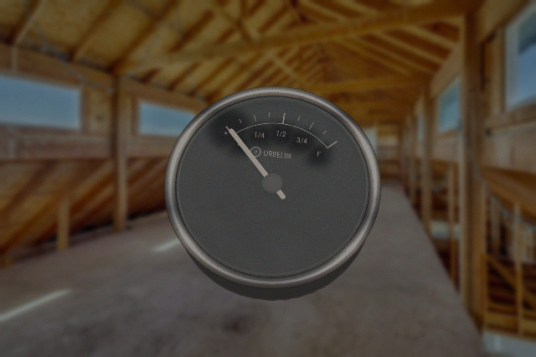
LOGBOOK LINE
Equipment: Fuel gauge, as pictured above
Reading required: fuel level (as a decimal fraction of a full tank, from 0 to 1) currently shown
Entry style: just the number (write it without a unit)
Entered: 0
